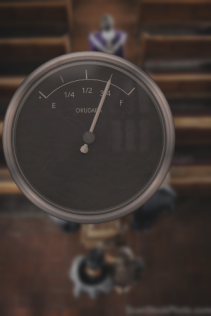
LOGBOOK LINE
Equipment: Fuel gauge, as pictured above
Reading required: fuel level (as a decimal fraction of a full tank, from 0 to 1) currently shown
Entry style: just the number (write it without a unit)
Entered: 0.75
